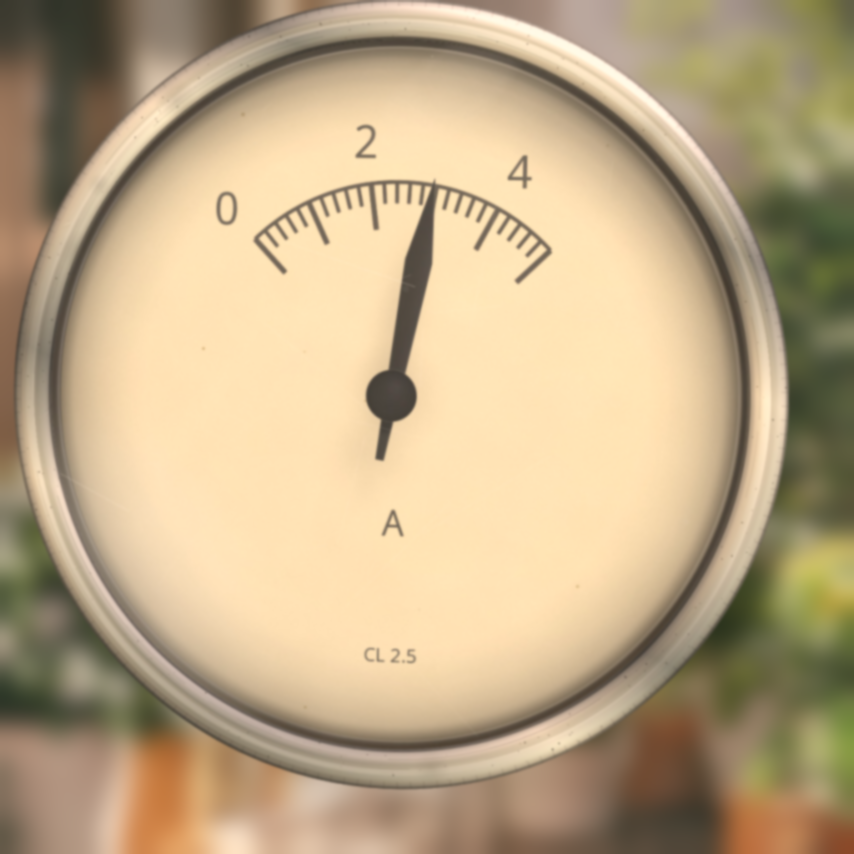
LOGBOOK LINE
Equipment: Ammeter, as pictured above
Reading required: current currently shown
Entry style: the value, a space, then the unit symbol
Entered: 3 A
